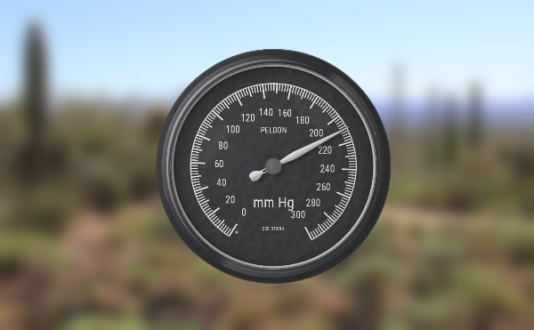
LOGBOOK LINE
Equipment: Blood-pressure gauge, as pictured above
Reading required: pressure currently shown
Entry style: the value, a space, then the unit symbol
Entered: 210 mmHg
